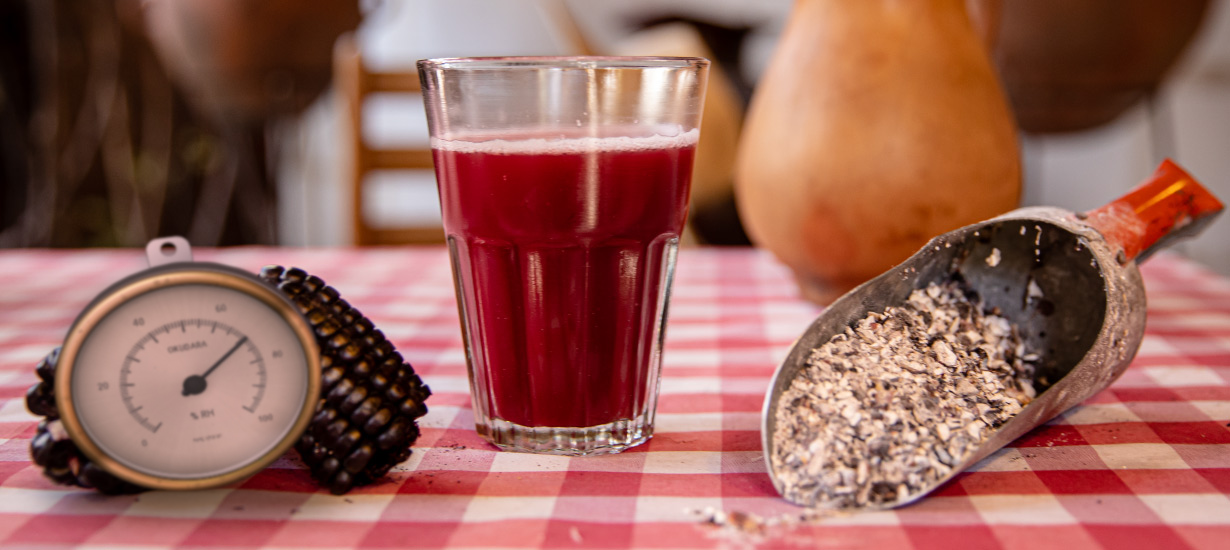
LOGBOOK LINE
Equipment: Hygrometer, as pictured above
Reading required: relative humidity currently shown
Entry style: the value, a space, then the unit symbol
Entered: 70 %
